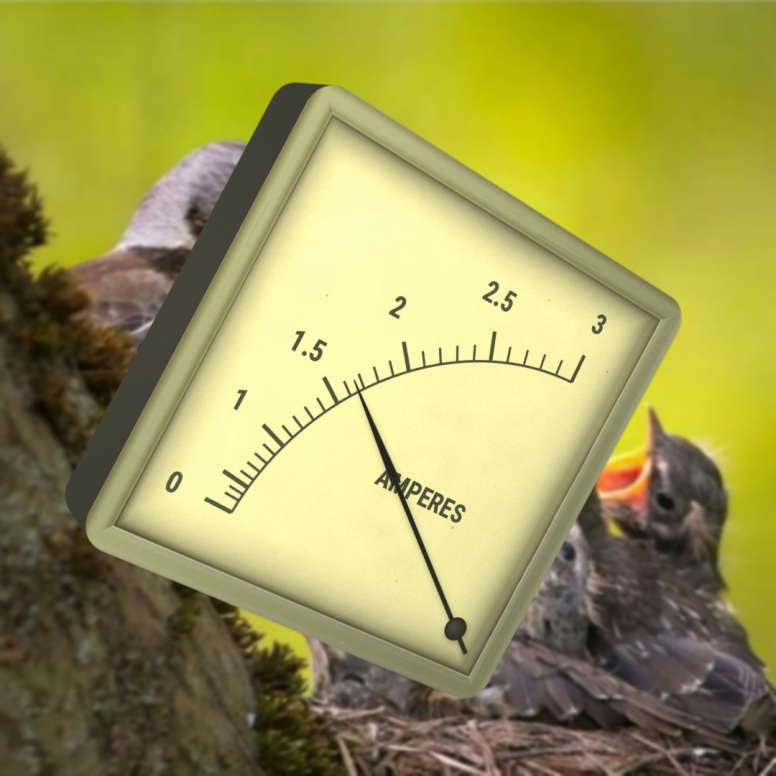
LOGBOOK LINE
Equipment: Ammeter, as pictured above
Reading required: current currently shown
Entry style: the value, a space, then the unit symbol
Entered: 1.65 A
